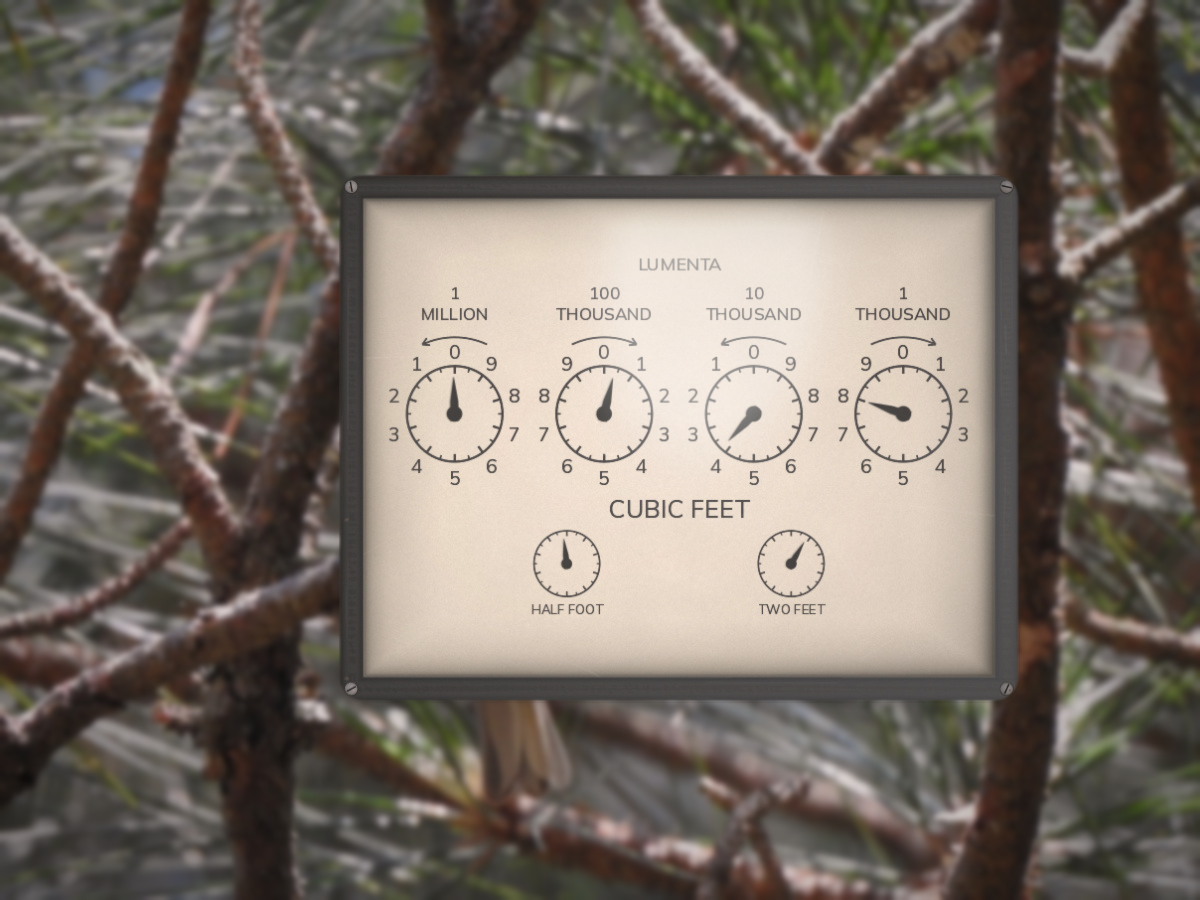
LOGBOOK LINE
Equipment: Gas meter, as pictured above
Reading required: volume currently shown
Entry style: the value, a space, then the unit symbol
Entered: 3800 ft³
